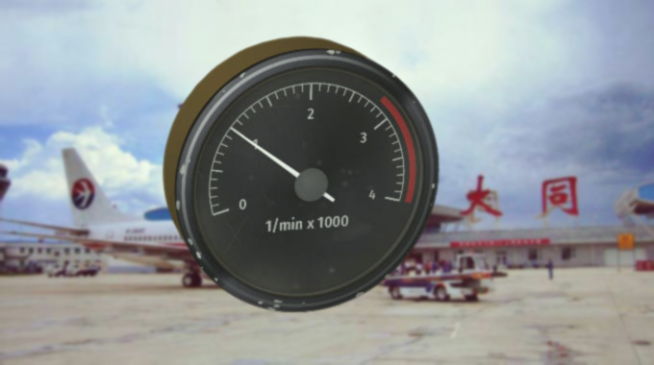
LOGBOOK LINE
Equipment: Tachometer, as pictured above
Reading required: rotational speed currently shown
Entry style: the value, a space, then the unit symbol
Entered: 1000 rpm
